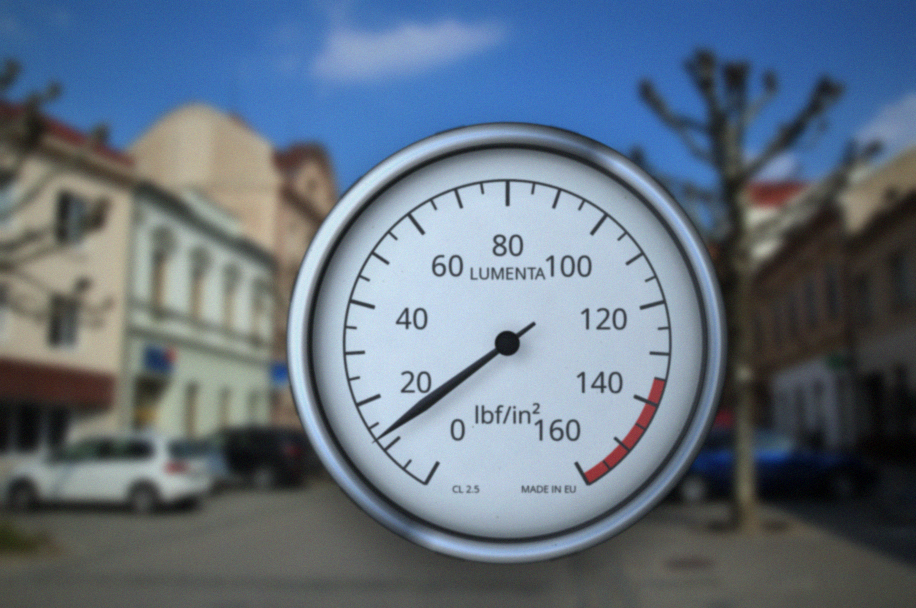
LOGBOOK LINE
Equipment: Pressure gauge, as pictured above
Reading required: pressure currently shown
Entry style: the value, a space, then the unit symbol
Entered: 12.5 psi
